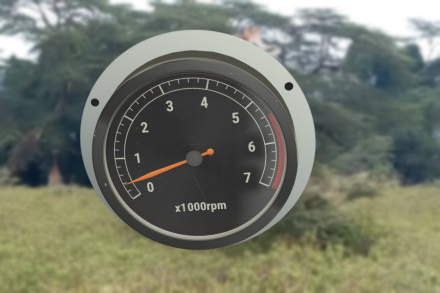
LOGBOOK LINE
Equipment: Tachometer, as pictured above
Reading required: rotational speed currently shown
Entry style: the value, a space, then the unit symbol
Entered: 400 rpm
